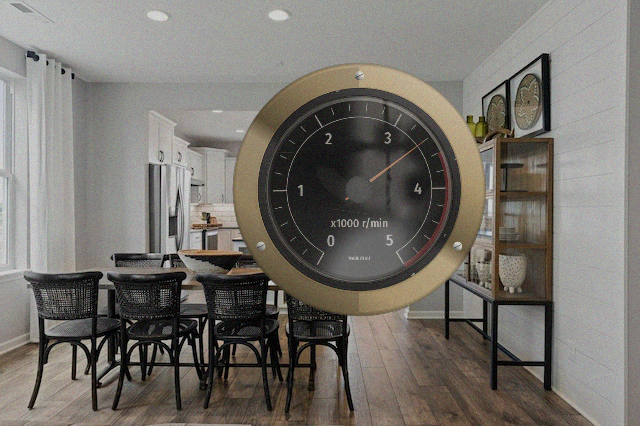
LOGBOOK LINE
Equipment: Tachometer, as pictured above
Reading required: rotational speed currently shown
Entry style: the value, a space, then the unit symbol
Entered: 3400 rpm
